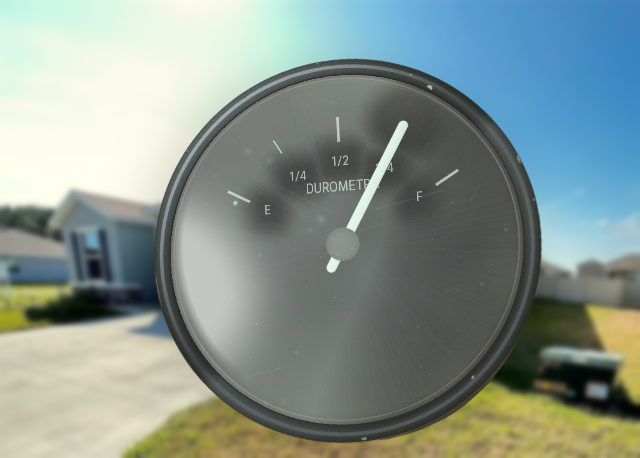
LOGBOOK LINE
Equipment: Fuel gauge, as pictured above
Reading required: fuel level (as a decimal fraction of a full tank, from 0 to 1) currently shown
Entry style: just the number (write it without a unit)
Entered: 0.75
